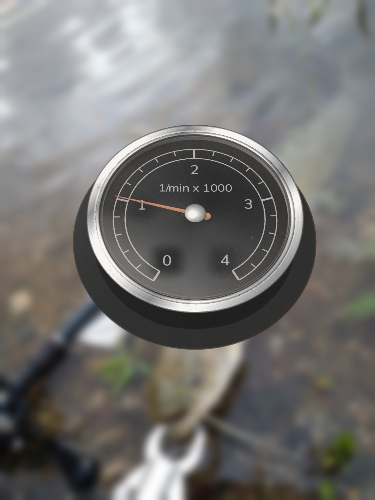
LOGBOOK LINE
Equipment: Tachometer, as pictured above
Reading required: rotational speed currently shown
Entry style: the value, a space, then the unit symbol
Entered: 1000 rpm
